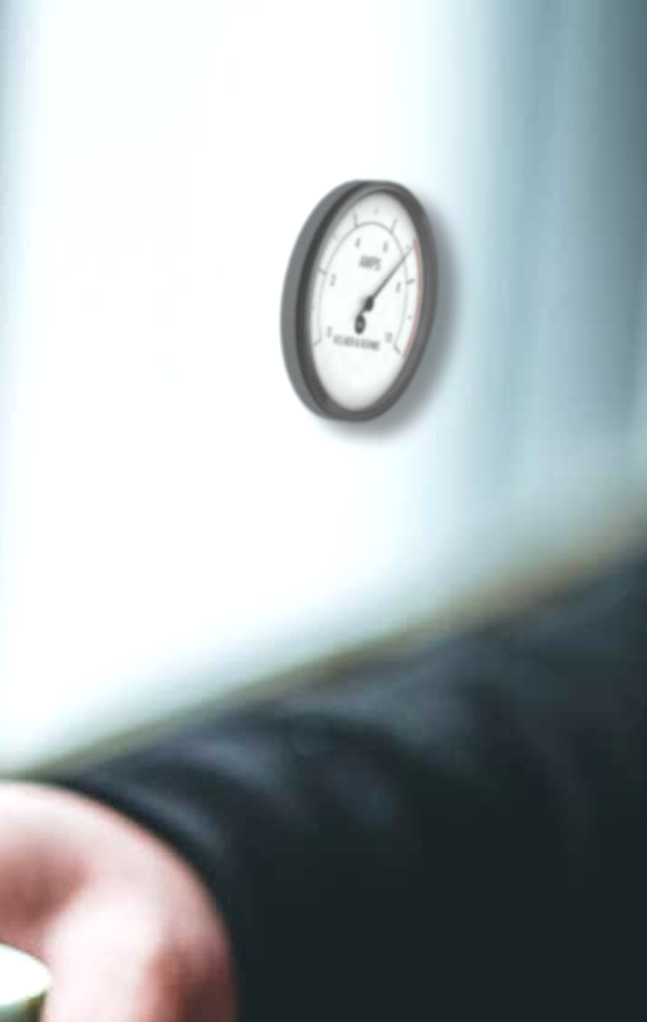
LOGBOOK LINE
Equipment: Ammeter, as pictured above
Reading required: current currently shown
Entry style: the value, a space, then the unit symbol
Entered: 7 A
